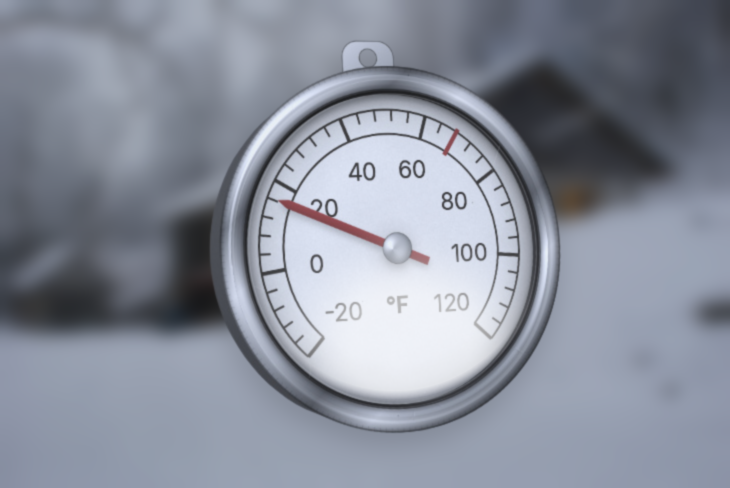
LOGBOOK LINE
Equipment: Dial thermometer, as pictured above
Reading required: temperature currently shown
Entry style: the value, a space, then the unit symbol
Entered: 16 °F
